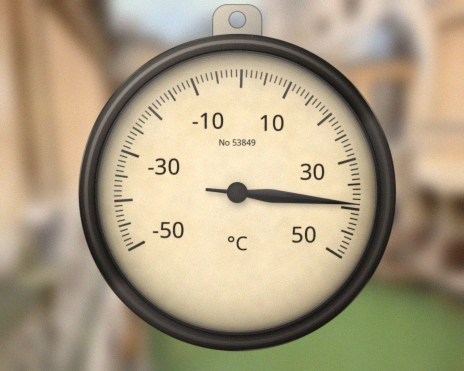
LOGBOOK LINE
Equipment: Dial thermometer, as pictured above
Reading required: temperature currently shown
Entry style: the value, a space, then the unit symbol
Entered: 39 °C
